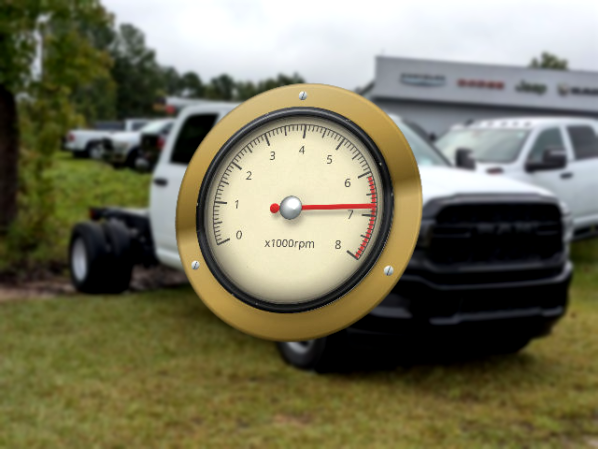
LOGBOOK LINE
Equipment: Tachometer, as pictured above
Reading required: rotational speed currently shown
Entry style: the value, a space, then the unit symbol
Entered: 6800 rpm
